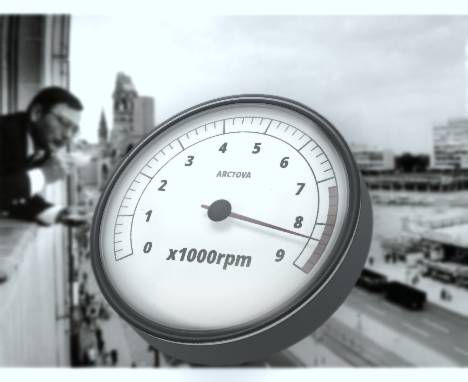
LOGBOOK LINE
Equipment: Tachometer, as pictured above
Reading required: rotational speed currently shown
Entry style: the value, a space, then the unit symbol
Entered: 8400 rpm
